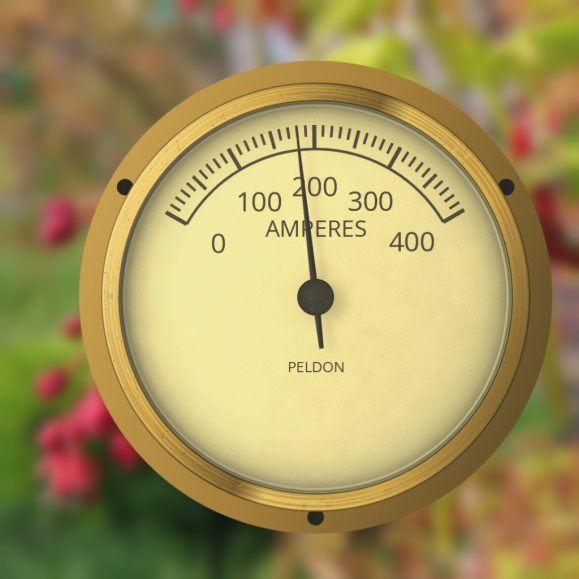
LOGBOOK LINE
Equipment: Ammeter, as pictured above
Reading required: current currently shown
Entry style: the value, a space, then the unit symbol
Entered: 180 A
